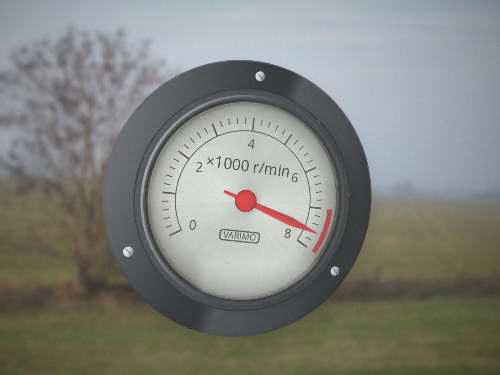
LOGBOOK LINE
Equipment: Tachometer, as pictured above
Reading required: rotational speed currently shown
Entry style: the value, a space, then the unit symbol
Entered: 7600 rpm
